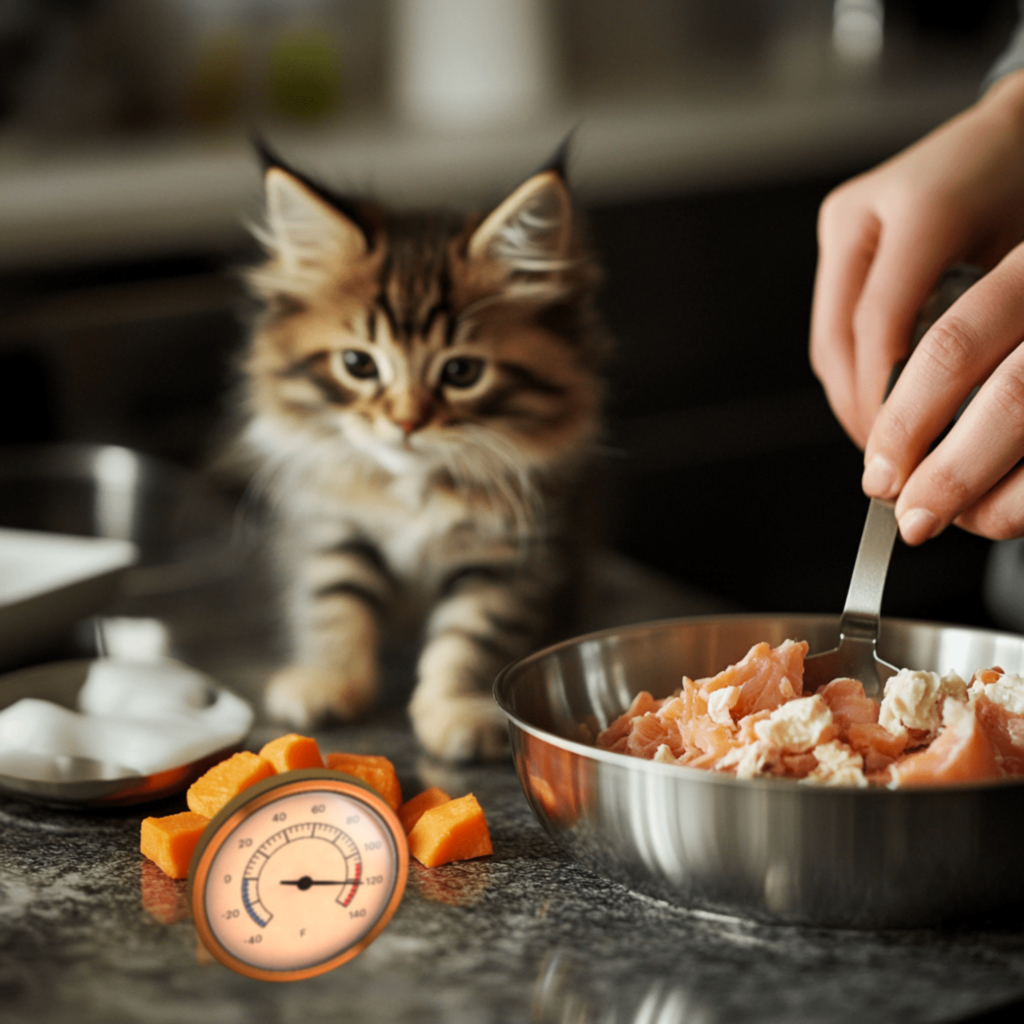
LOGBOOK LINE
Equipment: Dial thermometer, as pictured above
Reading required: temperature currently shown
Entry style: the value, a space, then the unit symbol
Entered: 120 °F
